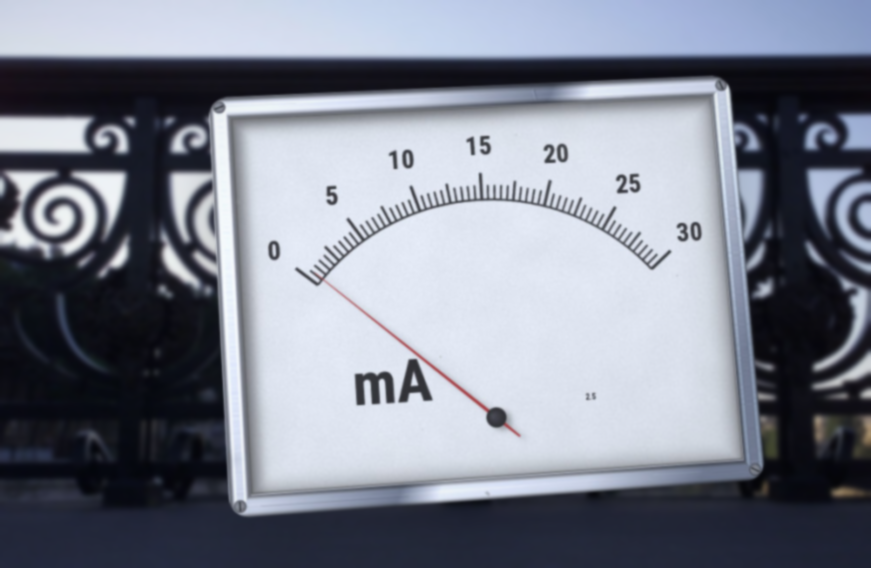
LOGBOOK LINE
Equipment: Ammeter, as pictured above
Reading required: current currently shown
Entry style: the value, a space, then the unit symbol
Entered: 0.5 mA
